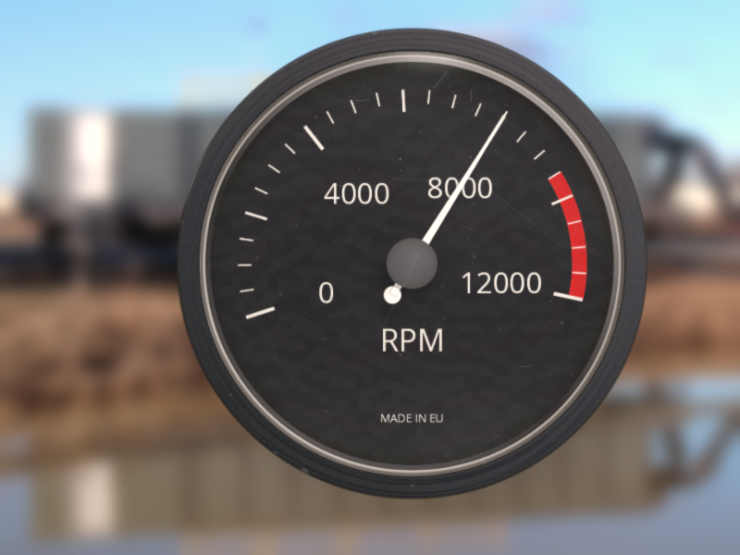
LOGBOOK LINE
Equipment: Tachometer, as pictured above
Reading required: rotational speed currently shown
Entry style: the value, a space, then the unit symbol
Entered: 8000 rpm
